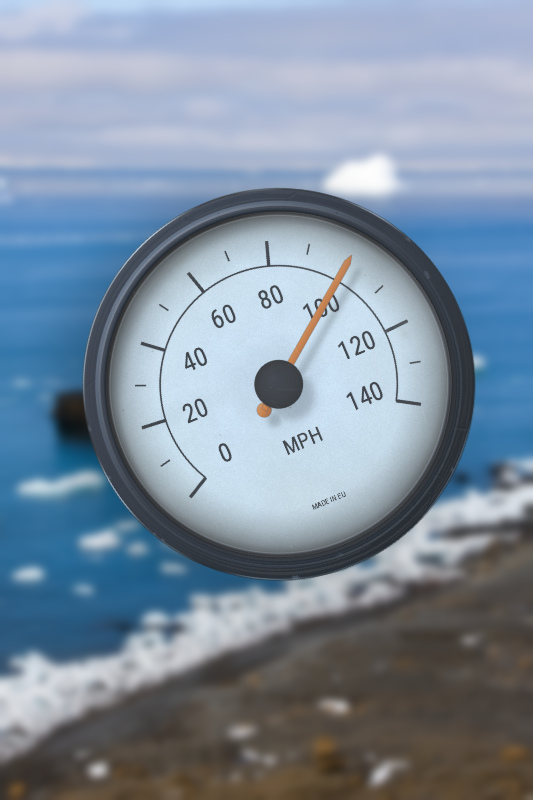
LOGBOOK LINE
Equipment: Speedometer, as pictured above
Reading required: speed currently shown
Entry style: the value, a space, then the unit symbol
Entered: 100 mph
